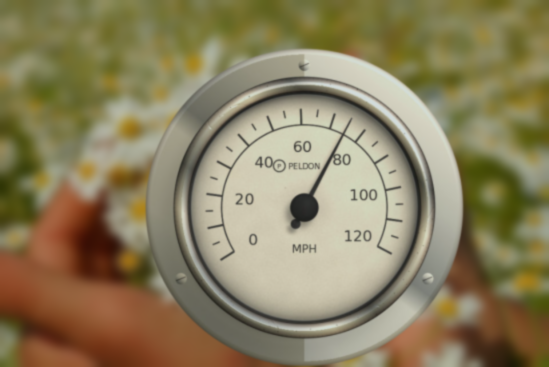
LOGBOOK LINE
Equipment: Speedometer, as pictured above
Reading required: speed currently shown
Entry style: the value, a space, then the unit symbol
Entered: 75 mph
